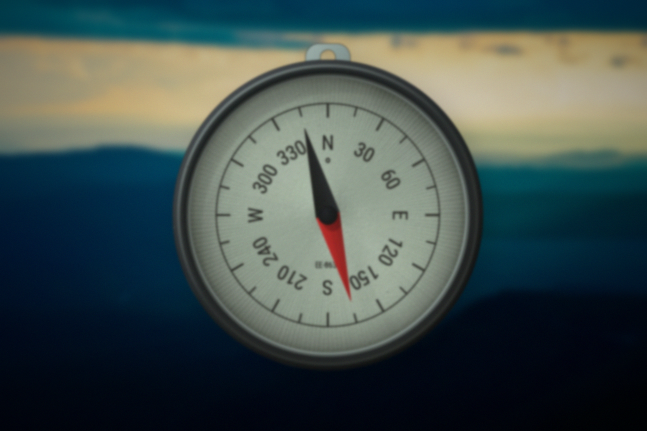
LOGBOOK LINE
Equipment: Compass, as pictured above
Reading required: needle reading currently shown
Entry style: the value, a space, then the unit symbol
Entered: 165 °
